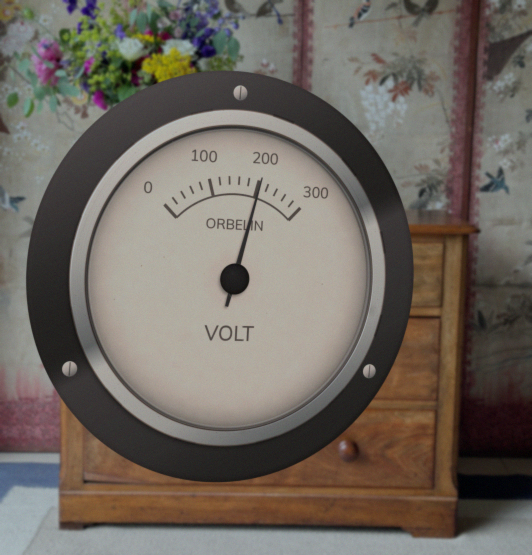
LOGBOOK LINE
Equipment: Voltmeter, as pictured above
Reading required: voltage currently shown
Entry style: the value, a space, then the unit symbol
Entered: 200 V
